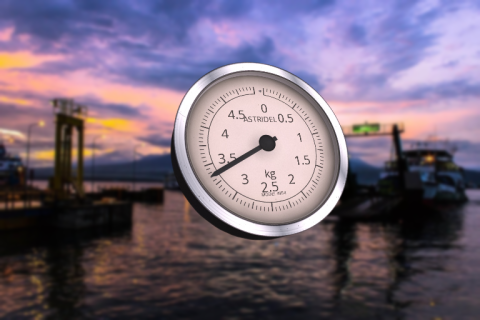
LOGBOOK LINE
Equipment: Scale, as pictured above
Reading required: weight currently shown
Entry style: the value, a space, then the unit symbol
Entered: 3.35 kg
